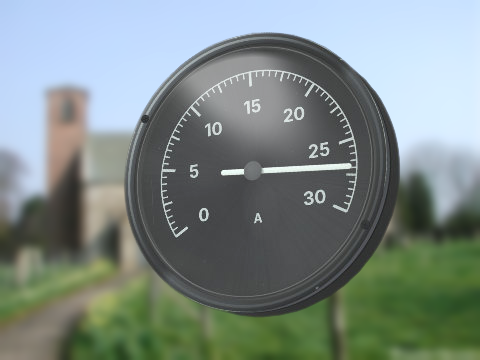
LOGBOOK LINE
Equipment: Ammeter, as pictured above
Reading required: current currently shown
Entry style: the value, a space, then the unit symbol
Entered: 27 A
